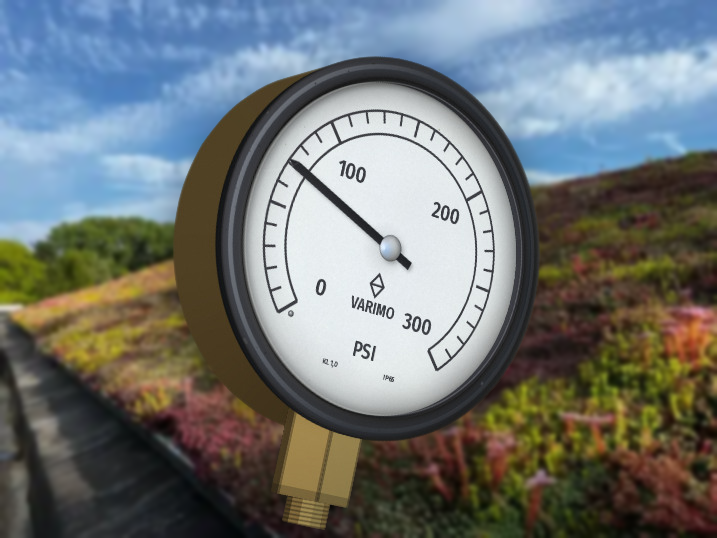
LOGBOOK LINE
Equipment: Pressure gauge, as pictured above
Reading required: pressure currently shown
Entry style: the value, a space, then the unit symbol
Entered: 70 psi
